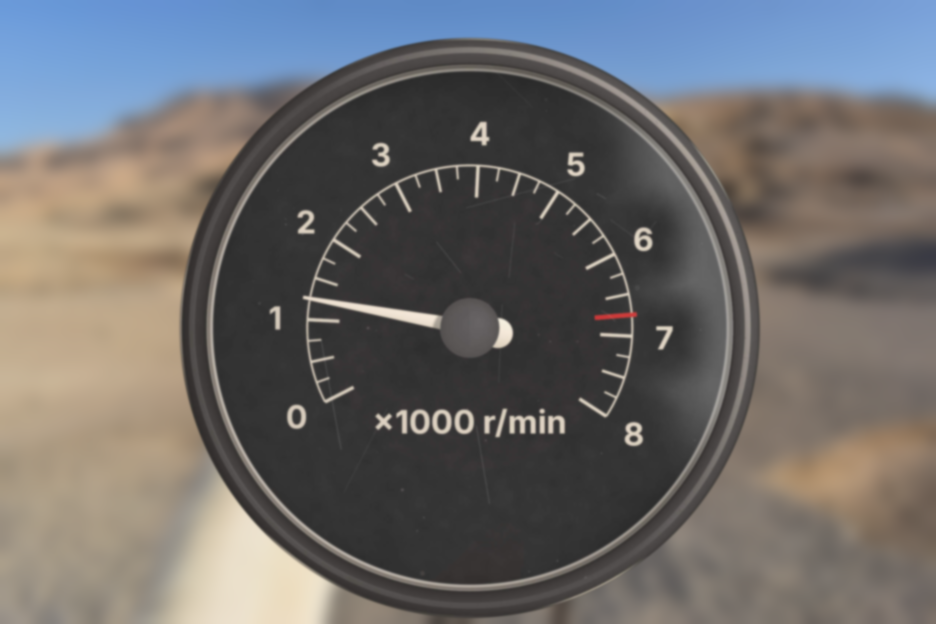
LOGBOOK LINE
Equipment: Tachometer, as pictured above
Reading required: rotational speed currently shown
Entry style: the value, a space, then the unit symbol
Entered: 1250 rpm
